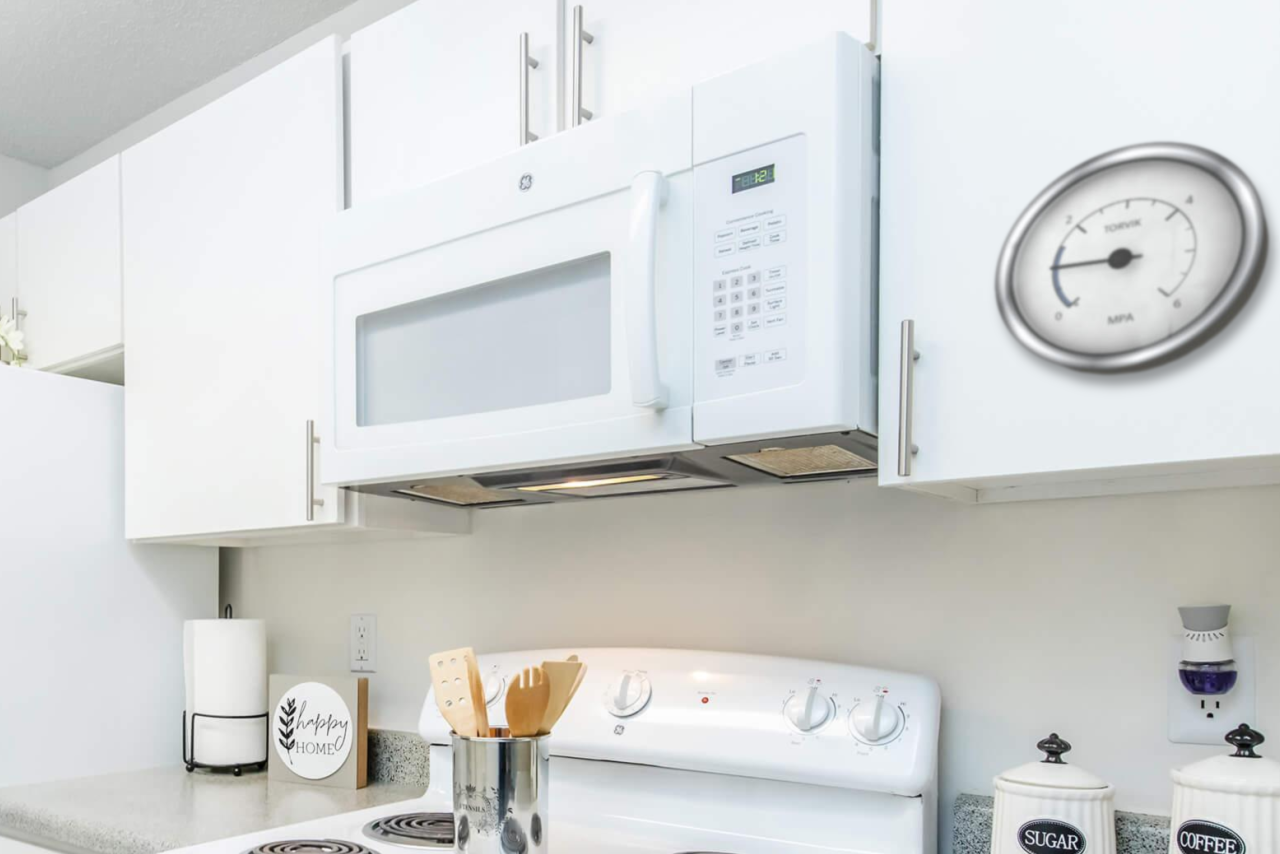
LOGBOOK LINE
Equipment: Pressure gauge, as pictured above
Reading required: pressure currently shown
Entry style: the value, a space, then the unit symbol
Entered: 1 MPa
